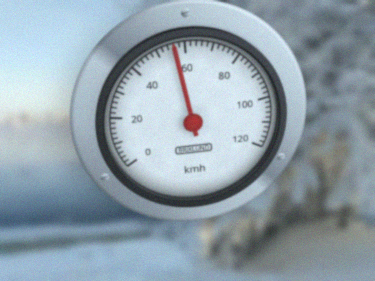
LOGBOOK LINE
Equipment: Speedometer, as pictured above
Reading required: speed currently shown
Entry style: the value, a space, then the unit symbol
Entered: 56 km/h
